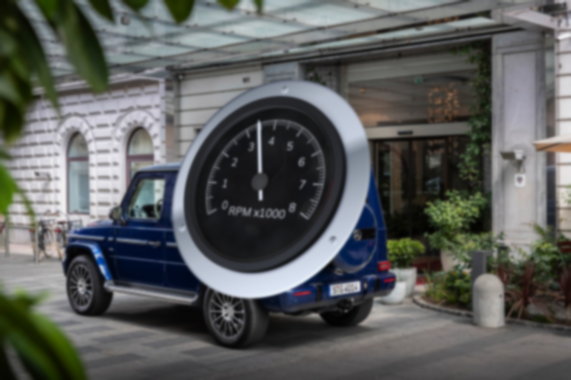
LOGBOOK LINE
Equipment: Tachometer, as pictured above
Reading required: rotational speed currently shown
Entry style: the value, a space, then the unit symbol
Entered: 3500 rpm
